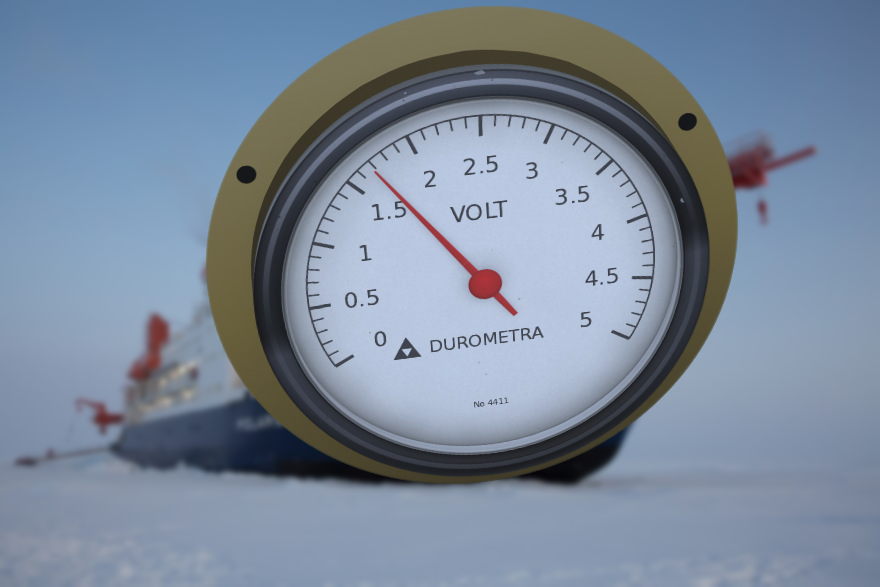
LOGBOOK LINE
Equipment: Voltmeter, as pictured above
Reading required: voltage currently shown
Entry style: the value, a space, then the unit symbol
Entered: 1.7 V
